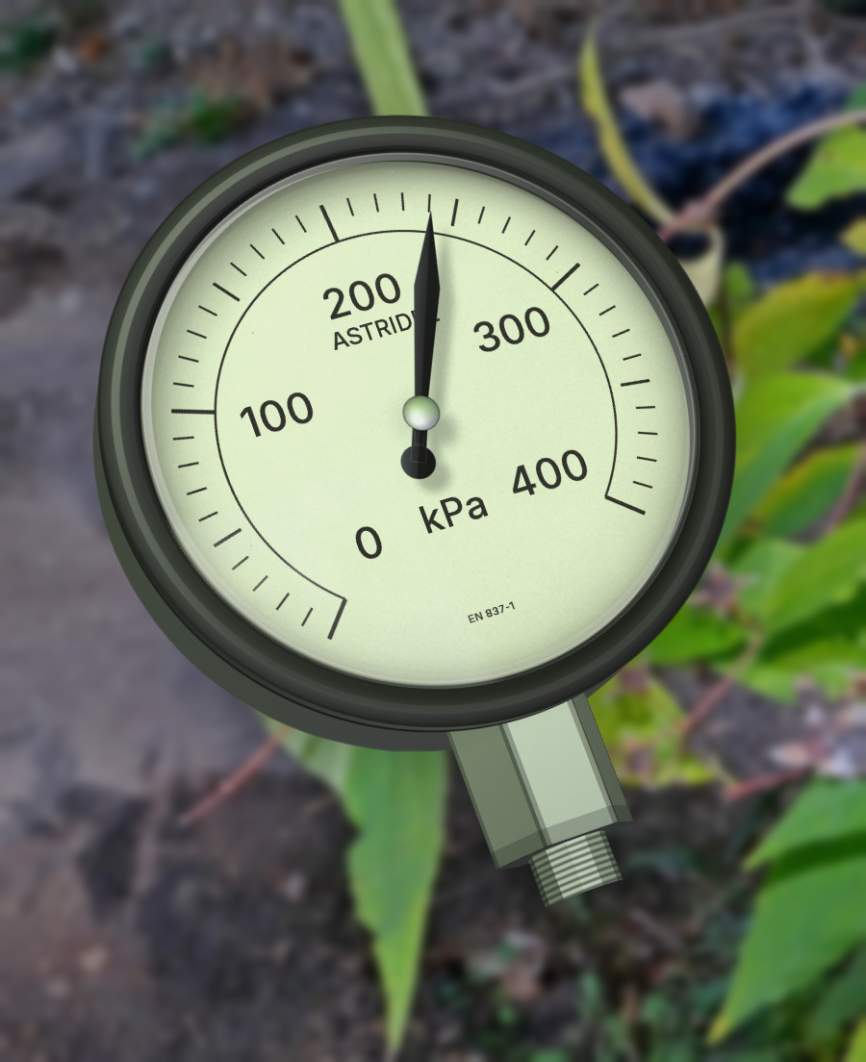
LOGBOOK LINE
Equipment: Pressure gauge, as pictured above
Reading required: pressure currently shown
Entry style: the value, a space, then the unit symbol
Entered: 240 kPa
